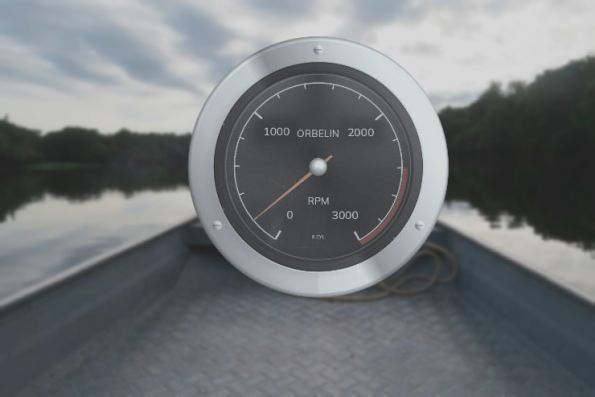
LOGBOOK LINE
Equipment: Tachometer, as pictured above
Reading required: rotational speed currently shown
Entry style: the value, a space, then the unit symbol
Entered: 200 rpm
